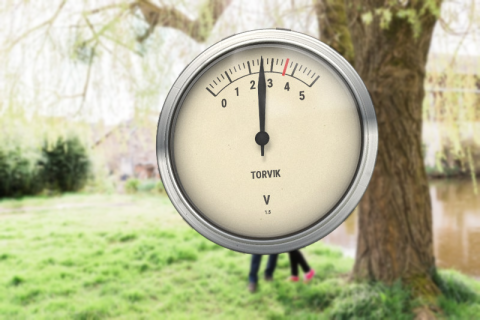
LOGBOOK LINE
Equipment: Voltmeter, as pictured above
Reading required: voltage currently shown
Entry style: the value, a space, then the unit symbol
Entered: 2.6 V
